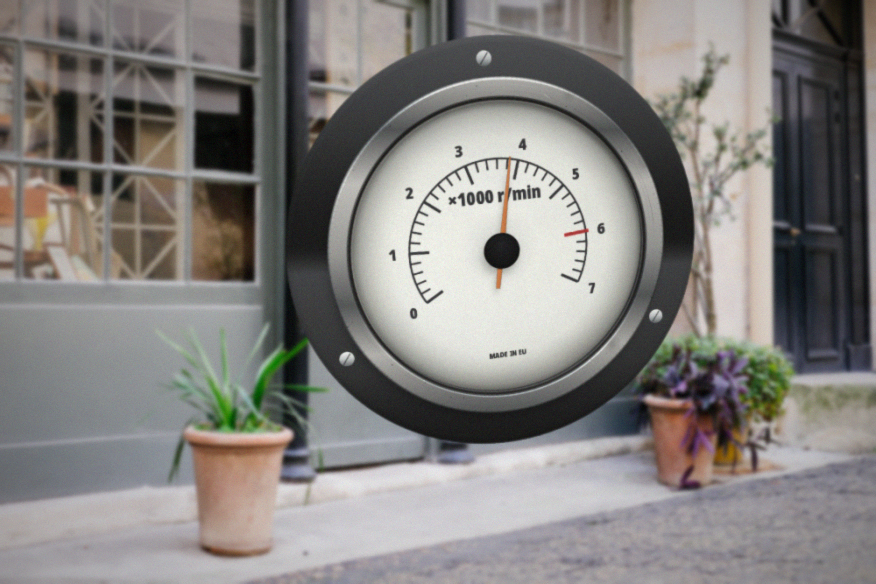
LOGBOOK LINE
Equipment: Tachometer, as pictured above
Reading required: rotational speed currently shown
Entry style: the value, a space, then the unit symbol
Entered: 3800 rpm
